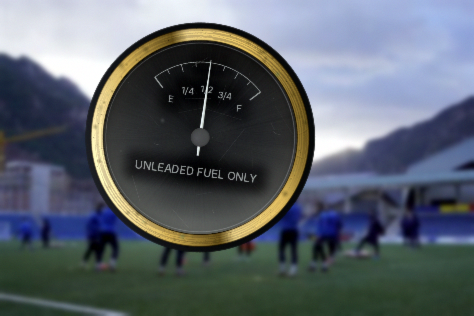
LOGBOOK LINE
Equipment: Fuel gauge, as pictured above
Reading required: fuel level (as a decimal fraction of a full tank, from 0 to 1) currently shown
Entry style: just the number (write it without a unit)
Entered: 0.5
